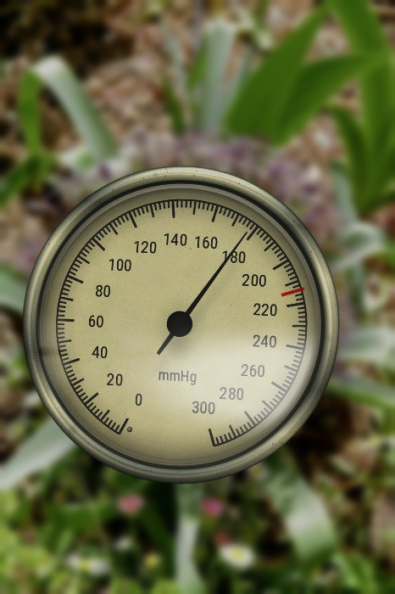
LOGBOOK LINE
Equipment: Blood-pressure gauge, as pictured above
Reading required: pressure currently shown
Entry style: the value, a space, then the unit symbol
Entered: 178 mmHg
